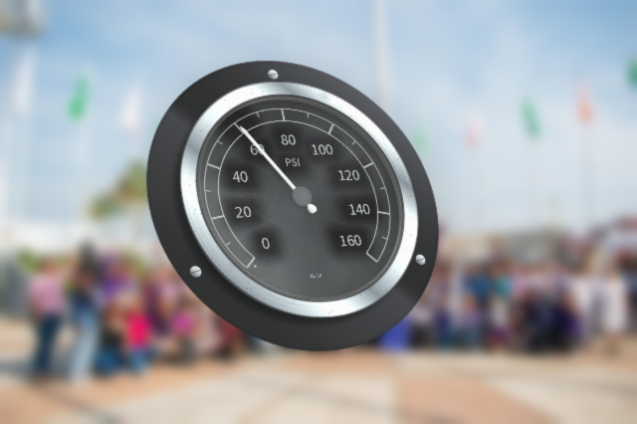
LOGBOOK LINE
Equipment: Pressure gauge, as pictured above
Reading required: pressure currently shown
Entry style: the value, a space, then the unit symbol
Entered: 60 psi
